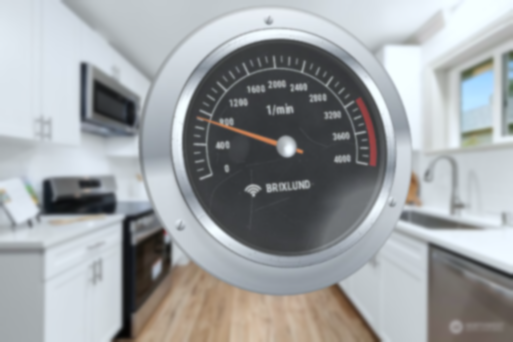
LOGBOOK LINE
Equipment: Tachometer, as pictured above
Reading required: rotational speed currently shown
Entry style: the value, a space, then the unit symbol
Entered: 700 rpm
